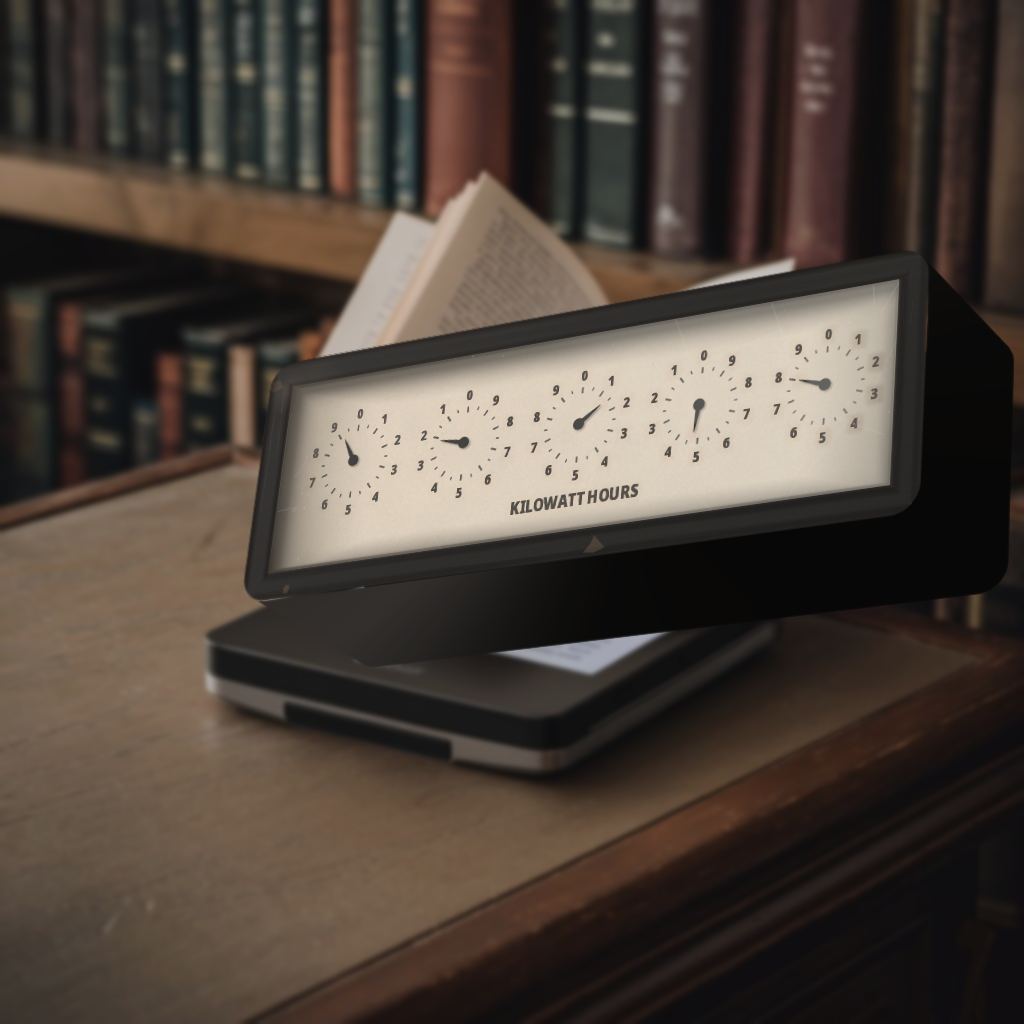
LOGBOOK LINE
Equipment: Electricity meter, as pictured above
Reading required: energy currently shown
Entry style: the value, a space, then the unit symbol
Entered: 92148 kWh
